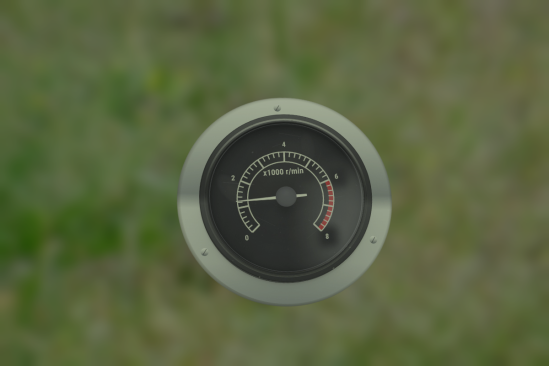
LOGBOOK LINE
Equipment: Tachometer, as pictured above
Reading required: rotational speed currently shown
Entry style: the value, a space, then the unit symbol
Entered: 1200 rpm
